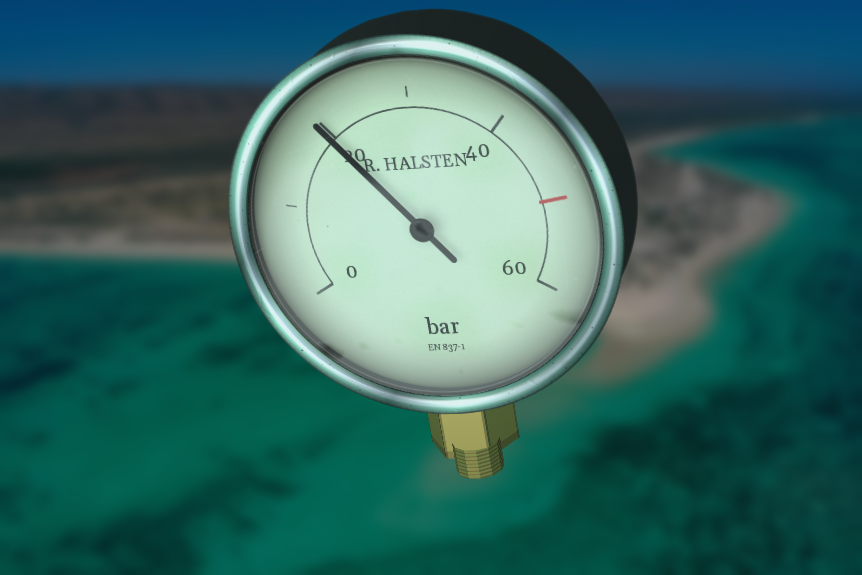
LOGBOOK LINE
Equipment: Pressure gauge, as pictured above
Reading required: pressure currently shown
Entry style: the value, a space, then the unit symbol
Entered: 20 bar
